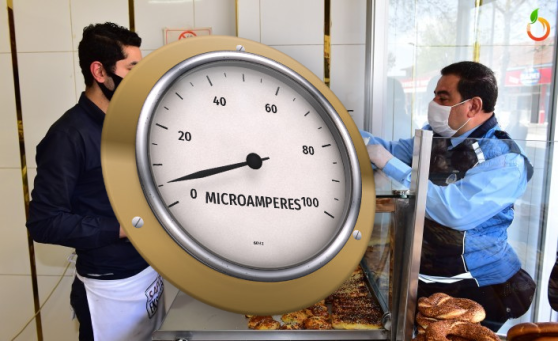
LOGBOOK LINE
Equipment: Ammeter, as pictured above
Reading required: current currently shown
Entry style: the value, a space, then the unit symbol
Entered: 5 µA
